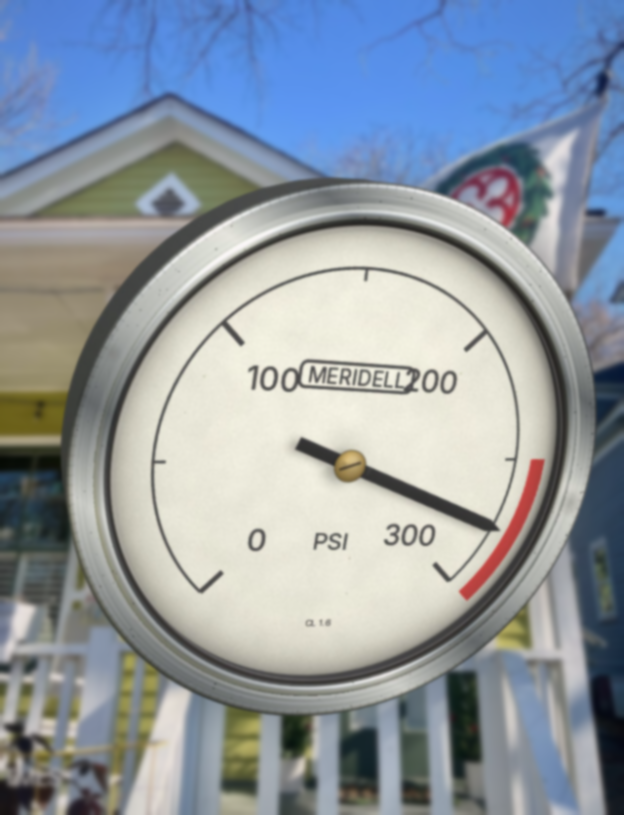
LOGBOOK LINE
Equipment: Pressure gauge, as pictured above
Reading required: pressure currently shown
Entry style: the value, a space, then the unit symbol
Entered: 275 psi
